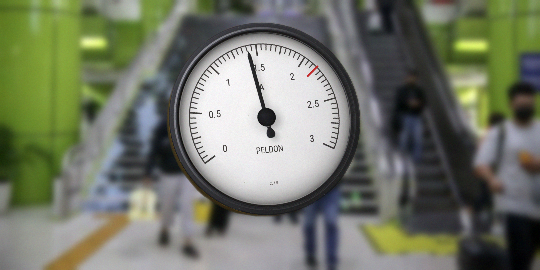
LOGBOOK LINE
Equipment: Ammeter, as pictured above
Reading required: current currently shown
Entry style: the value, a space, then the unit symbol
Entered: 1.4 A
